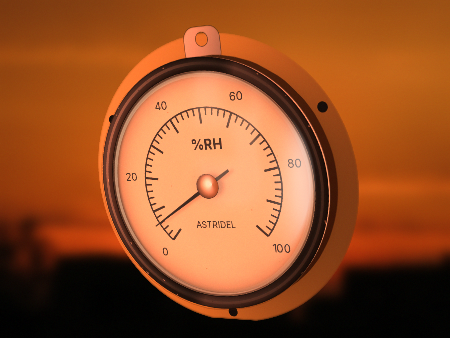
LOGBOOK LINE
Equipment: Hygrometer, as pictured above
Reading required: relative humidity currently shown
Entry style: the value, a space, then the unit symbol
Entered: 6 %
